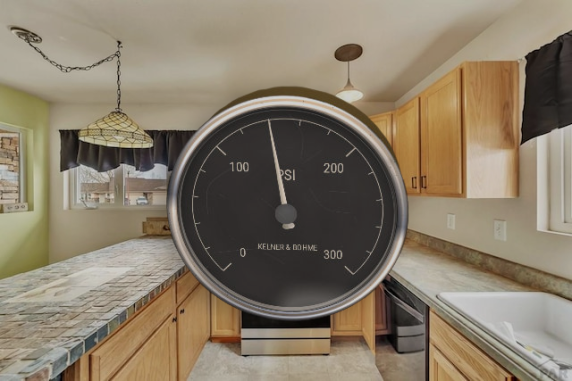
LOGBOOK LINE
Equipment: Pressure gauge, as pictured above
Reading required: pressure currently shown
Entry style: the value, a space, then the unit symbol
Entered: 140 psi
